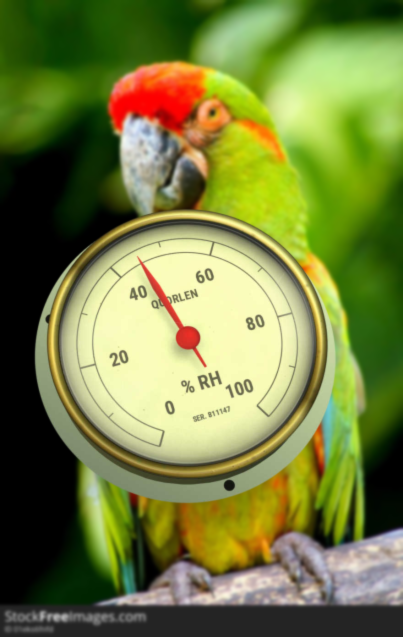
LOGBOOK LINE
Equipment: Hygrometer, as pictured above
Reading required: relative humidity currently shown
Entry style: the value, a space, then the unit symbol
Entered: 45 %
